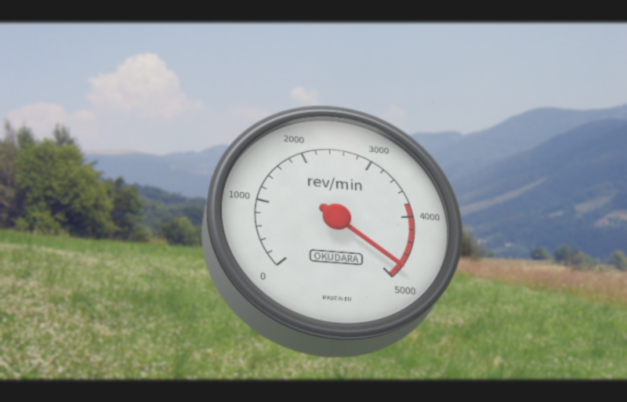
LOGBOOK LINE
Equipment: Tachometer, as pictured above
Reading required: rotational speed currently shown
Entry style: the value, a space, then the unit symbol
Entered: 4800 rpm
